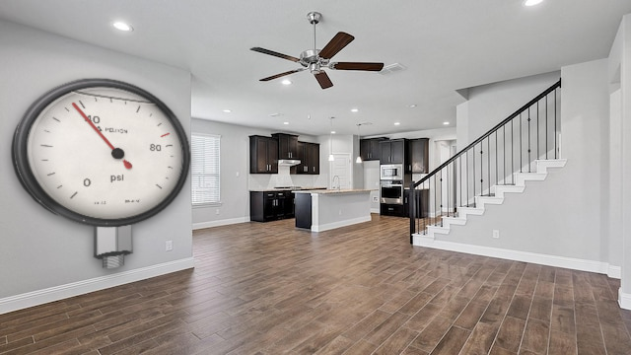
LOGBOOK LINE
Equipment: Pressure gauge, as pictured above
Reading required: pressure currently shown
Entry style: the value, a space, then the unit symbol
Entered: 37.5 psi
